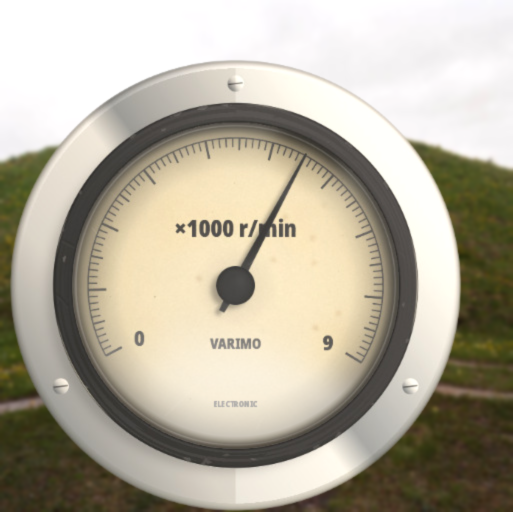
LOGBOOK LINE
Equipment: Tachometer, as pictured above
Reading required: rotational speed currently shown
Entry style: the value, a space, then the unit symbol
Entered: 5500 rpm
